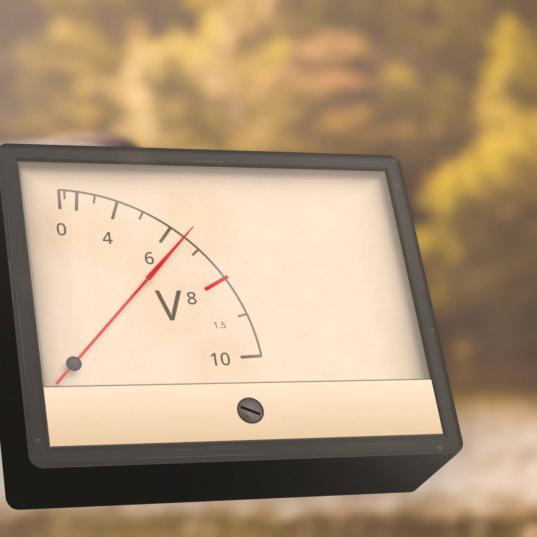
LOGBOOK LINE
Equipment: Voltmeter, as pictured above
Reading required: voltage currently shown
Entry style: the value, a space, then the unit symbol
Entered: 6.5 V
